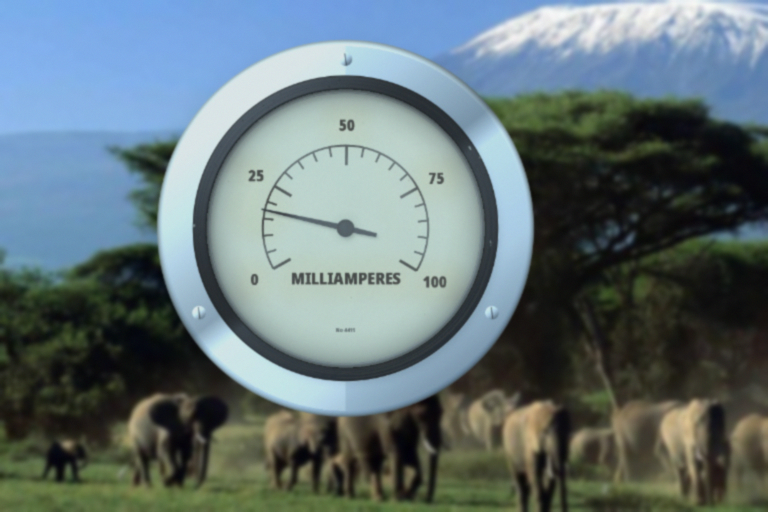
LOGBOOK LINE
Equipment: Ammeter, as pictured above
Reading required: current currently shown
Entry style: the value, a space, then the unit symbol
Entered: 17.5 mA
